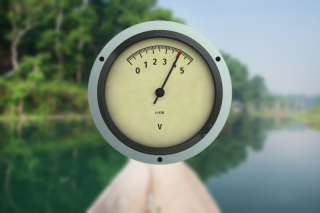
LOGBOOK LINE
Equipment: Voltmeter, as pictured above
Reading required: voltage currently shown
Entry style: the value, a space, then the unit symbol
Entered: 4 V
